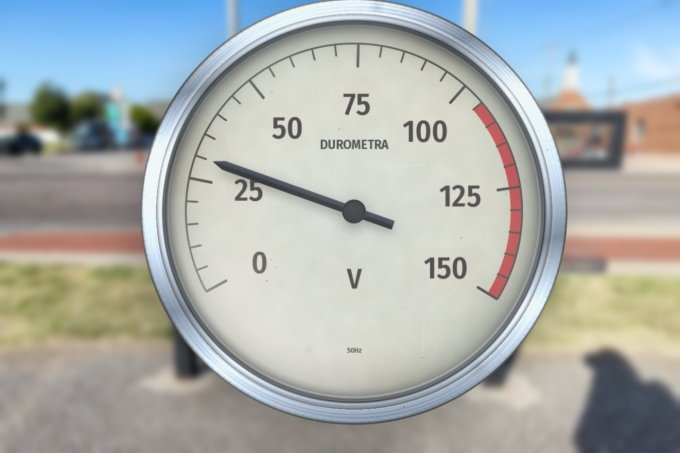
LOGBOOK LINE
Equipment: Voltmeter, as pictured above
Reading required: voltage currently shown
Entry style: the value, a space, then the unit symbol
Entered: 30 V
